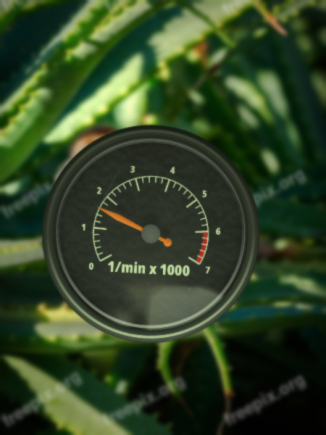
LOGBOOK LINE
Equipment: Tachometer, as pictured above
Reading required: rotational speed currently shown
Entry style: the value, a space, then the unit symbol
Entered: 1600 rpm
